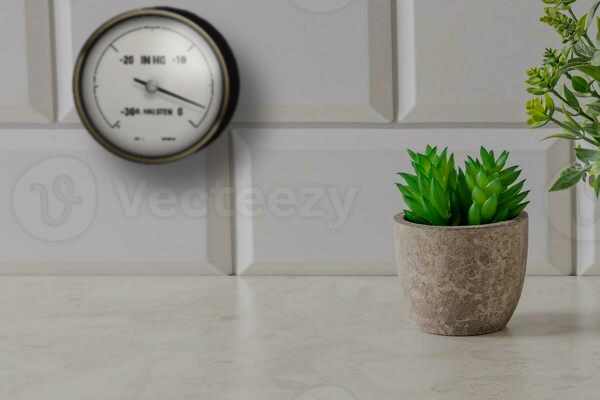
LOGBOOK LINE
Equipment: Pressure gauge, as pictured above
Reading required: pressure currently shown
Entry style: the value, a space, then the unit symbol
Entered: -2.5 inHg
